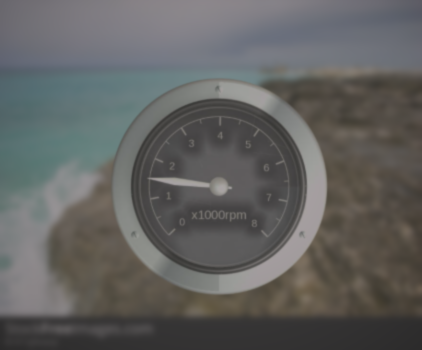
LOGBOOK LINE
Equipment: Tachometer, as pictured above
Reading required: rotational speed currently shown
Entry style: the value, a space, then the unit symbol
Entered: 1500 rpm
